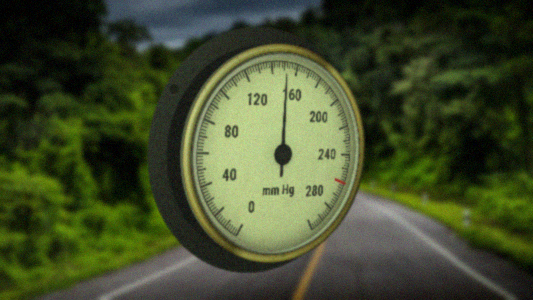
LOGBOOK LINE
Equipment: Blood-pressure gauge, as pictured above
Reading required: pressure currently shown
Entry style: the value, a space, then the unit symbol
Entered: 150 mmHg
